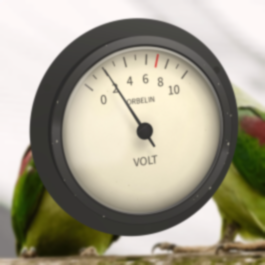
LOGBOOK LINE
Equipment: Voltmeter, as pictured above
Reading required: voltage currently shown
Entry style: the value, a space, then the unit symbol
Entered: 2 V
